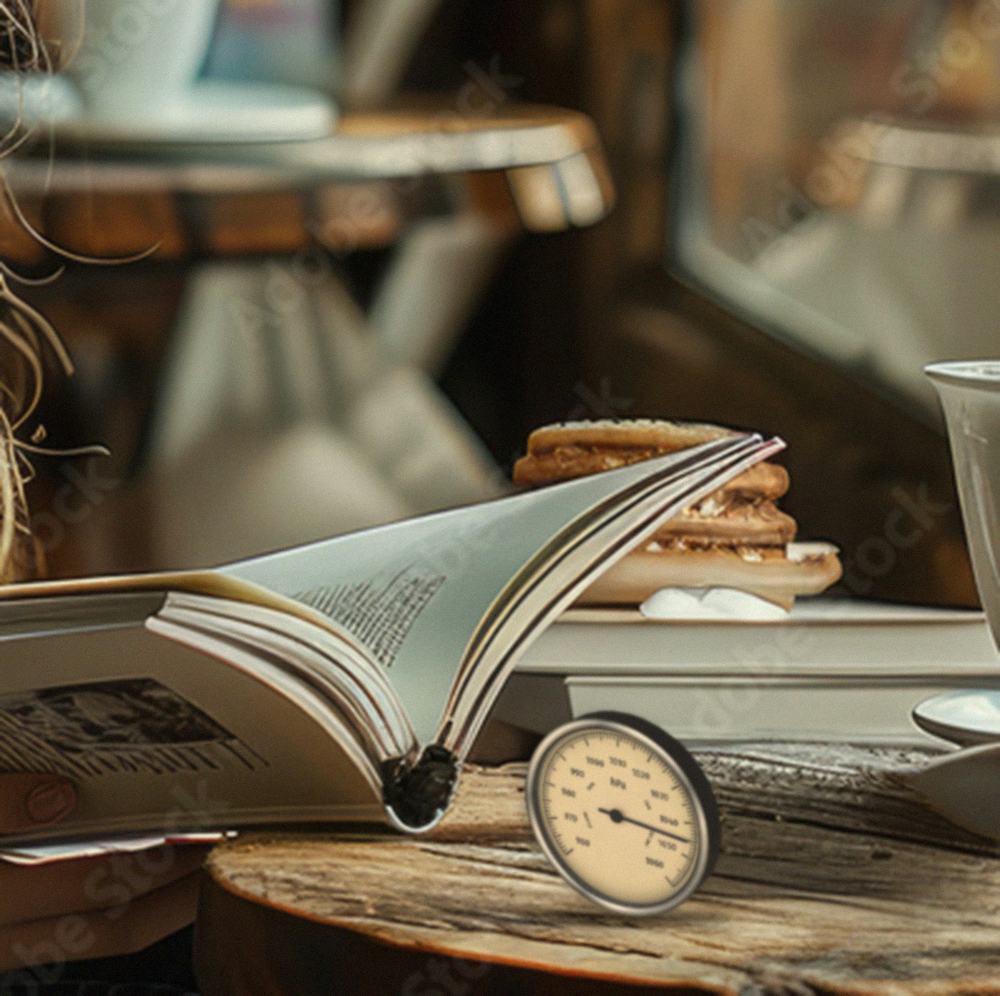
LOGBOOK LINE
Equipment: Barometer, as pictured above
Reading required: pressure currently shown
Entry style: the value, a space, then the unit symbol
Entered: 1045 hPa
